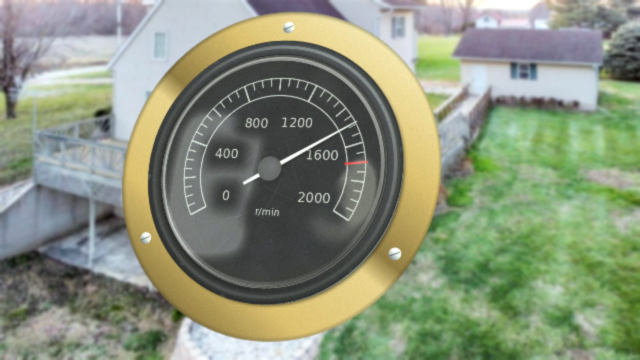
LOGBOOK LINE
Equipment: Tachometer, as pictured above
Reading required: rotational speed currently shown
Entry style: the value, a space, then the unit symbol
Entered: 1500 rpm
